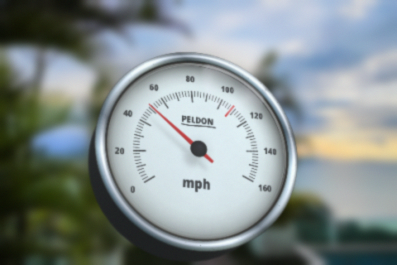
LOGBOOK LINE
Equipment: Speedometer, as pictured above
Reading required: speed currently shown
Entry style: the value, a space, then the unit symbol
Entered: 50 mph
